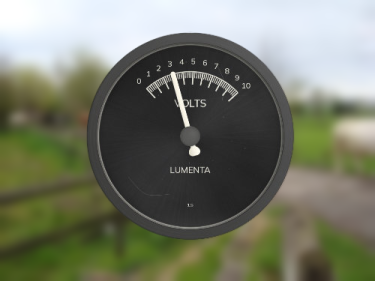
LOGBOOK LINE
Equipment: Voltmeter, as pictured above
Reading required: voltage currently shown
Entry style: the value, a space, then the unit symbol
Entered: 3 V
